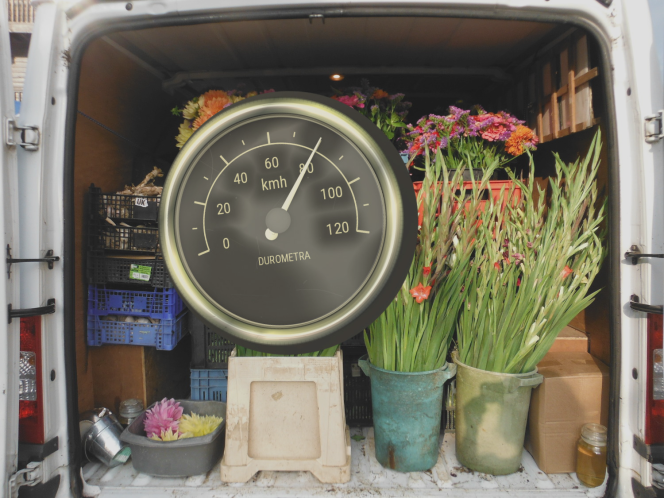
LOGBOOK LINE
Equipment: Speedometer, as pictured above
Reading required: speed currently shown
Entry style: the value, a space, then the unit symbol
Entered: 80 km/h
